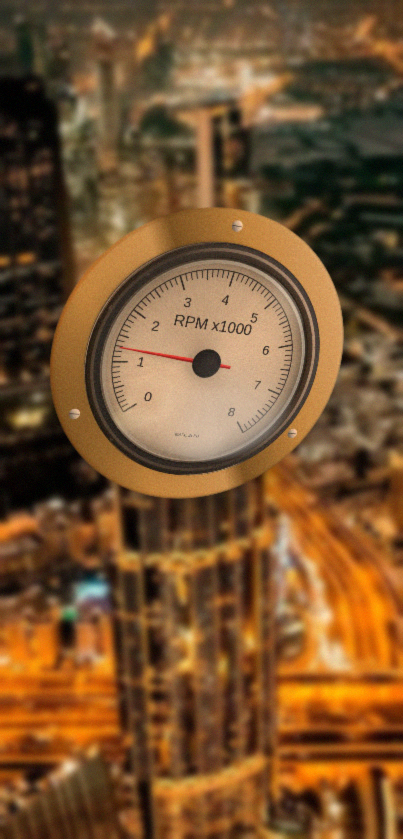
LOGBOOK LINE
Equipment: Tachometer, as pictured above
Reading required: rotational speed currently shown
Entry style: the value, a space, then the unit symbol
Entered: 1300 rpm
